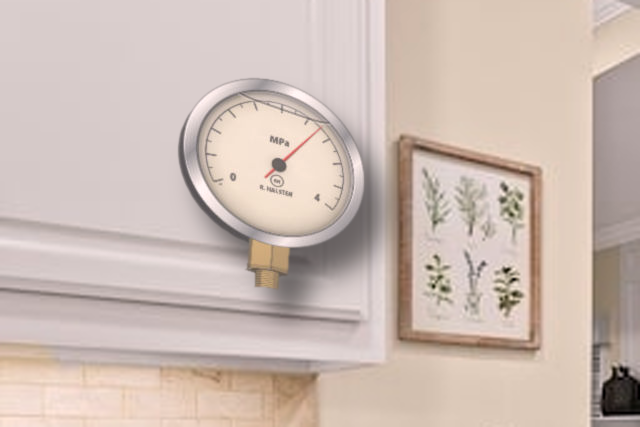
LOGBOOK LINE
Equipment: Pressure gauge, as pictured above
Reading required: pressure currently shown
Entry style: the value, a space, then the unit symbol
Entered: 2.6 MPa
